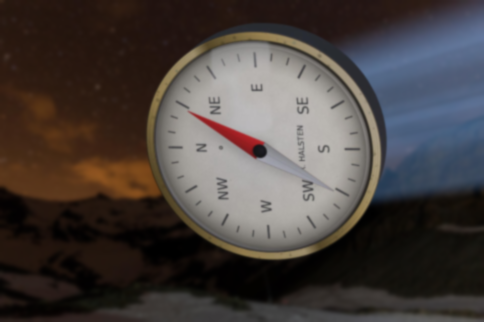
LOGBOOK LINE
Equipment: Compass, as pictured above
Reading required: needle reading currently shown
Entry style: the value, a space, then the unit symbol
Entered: 30 °
